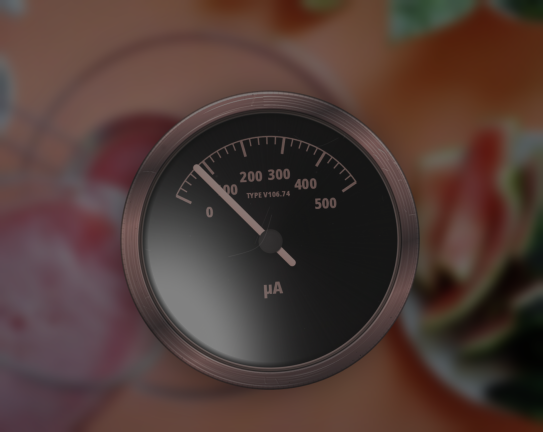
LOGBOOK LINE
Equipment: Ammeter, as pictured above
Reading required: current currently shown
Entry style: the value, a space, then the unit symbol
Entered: 80 µA
